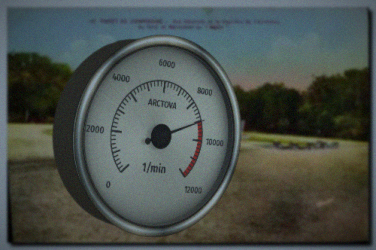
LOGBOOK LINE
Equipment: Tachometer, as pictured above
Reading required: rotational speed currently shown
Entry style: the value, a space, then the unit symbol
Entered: 9000 rpm
